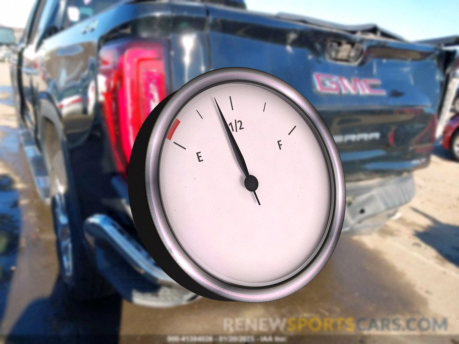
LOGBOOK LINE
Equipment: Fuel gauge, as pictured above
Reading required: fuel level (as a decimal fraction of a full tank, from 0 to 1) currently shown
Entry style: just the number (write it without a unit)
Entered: 0.375
